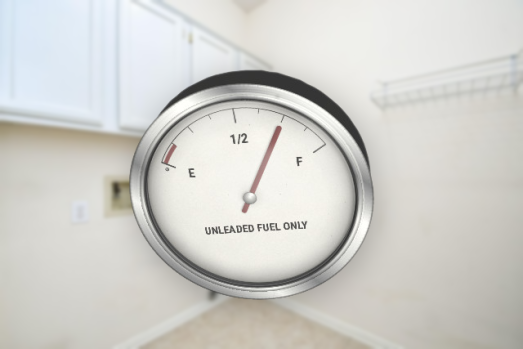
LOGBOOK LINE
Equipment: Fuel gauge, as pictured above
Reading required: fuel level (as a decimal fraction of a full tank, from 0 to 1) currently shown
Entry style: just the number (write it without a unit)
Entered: 0.75
